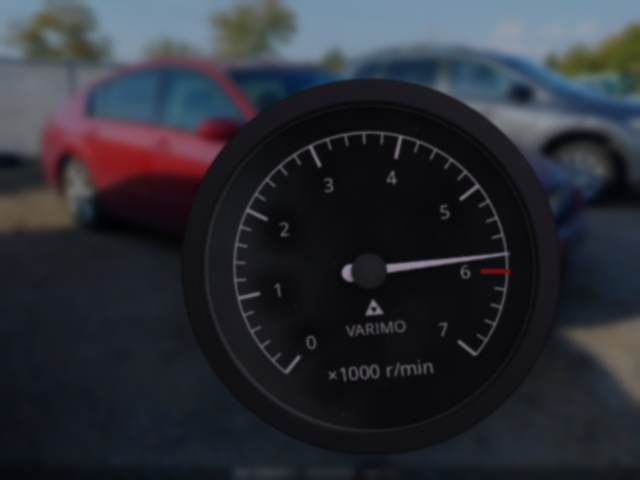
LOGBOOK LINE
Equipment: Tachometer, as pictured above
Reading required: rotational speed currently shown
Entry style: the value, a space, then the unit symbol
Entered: 5800 rpm
